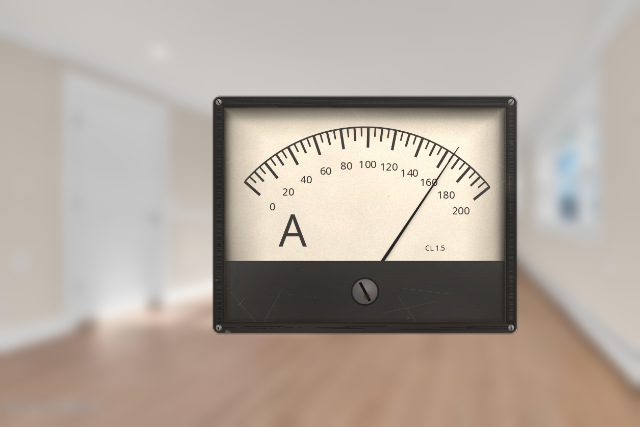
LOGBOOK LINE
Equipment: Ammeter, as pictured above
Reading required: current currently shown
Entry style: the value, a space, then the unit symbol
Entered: 165 A
